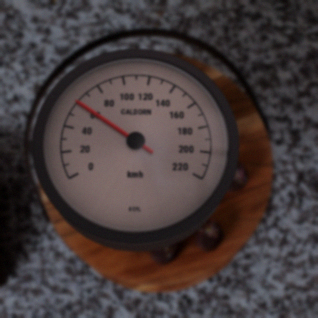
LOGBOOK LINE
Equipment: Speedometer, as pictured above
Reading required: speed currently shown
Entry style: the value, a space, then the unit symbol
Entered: 60 km/h
